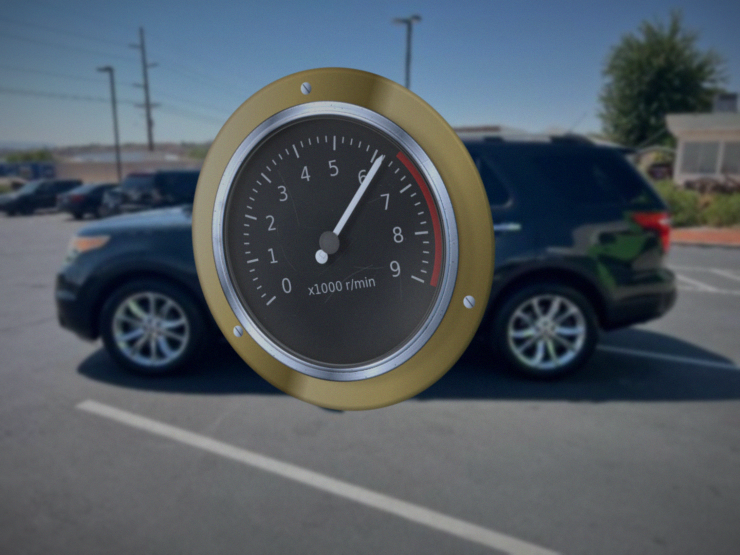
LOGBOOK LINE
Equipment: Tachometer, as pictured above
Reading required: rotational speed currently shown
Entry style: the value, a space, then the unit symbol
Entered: 6200 rpm
